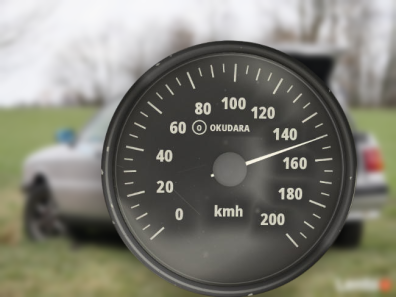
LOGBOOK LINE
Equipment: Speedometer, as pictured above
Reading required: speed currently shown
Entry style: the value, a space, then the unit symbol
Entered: 150 km/h
